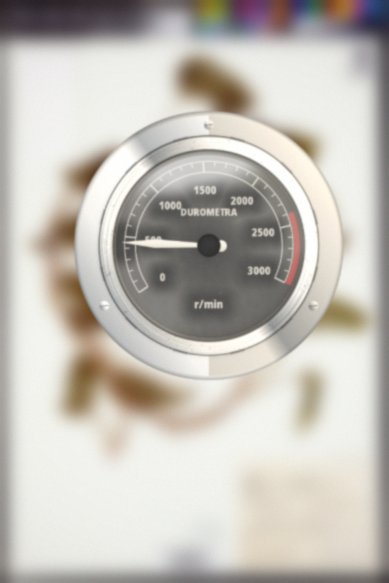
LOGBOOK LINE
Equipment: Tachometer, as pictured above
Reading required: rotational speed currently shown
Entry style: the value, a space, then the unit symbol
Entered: 450 rpm
